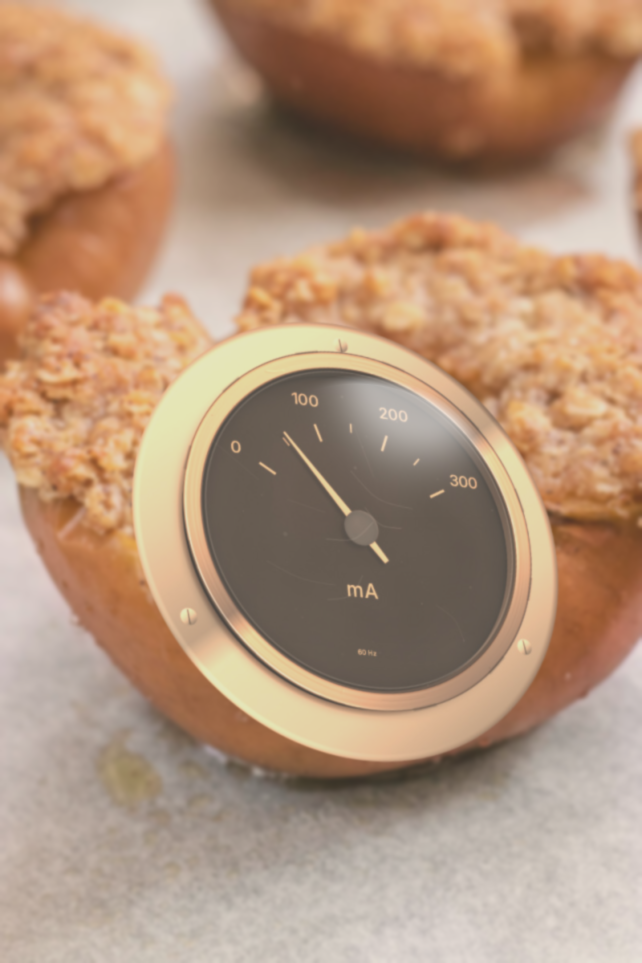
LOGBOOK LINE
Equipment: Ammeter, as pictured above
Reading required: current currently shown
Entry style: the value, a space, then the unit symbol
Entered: 50 mA
